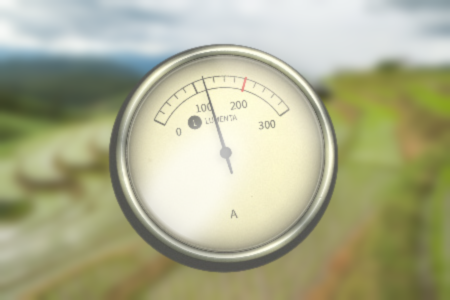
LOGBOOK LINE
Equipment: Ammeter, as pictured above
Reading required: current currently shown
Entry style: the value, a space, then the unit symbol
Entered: 120 A
